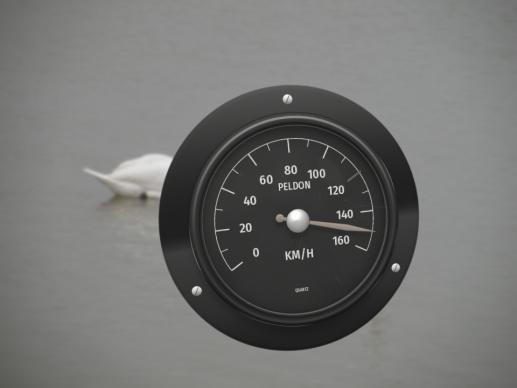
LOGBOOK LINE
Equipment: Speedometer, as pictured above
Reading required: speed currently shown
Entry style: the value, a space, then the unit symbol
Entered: 150 km/h
